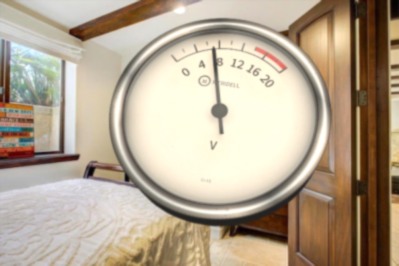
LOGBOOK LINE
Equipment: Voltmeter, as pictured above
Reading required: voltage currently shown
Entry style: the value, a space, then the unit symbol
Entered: 7 V
